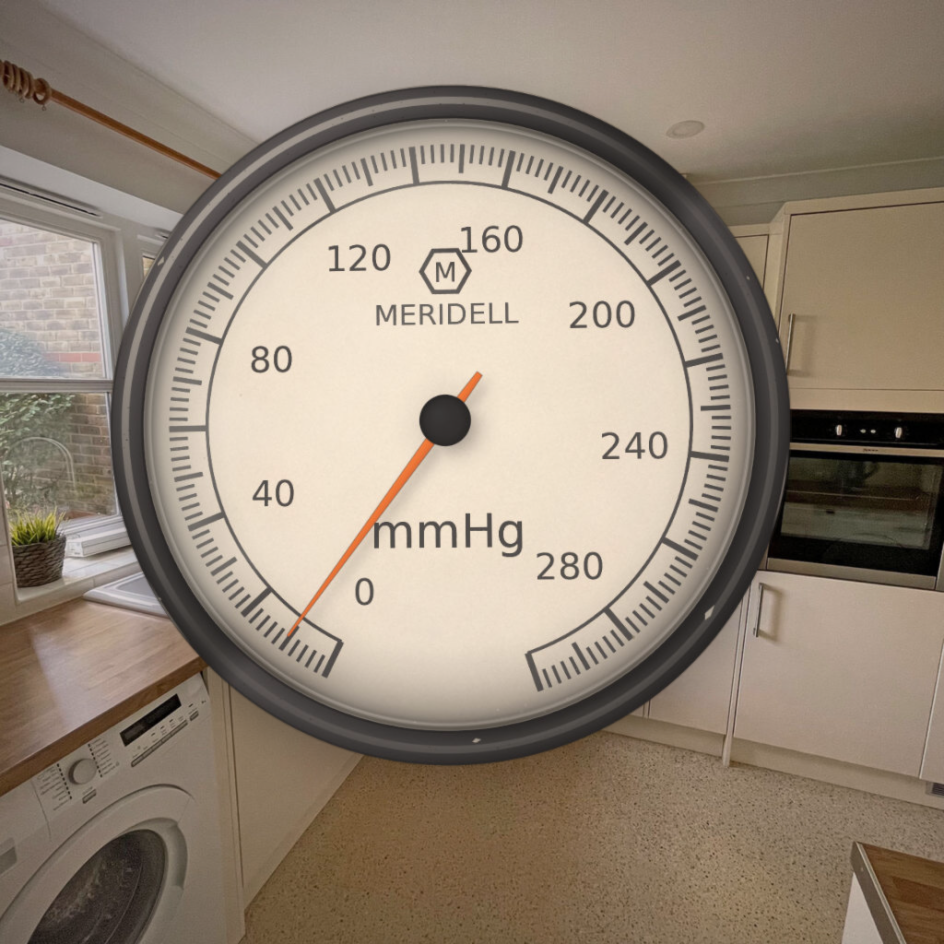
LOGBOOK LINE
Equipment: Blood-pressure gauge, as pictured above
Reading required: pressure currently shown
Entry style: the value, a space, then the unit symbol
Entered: 10 mmHg
